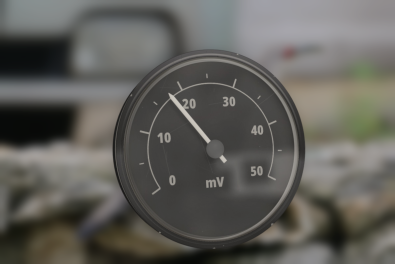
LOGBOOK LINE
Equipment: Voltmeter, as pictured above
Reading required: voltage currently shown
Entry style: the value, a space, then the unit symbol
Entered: 17.5 mV
